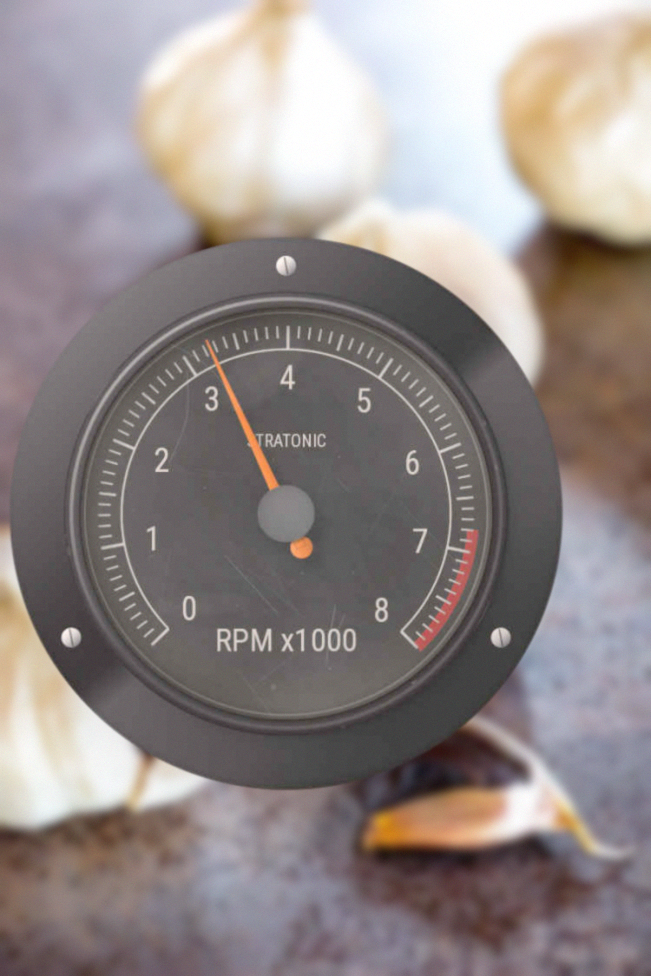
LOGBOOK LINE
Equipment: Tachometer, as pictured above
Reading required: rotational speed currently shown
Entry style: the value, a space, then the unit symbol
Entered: 3250 rpm
